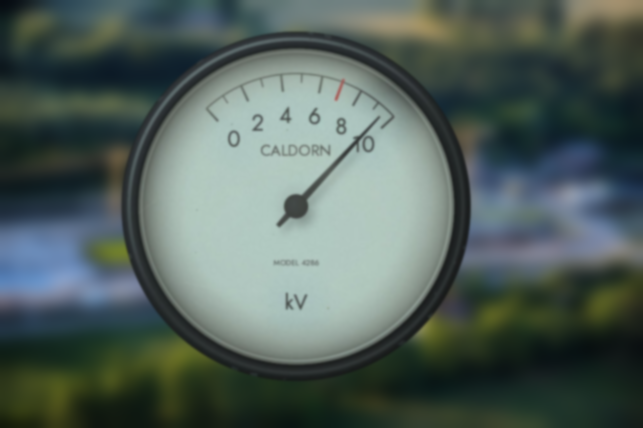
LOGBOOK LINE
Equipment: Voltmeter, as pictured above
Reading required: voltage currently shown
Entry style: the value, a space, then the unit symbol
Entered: 9.5 kV
